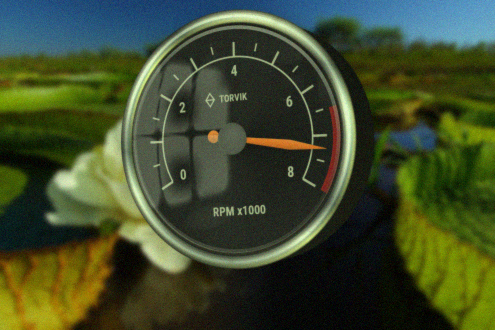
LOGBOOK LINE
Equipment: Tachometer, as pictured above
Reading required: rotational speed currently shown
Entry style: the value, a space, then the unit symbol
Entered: 7250 rpm
